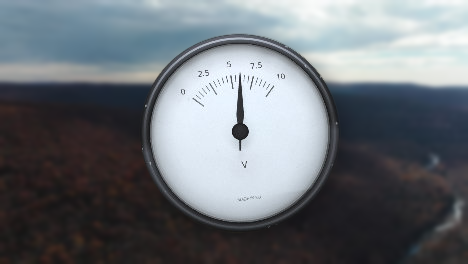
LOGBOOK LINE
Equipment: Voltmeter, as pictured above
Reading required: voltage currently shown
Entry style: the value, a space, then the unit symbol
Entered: 6 V
